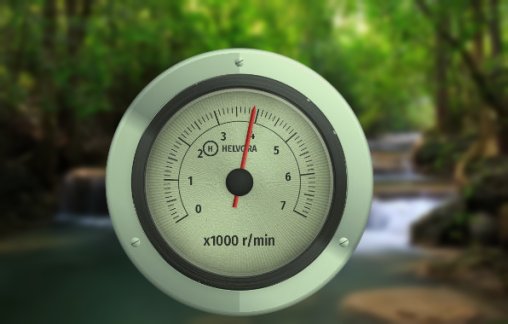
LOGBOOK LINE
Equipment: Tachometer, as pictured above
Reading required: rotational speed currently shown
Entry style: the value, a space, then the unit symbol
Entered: 3900 rpm
